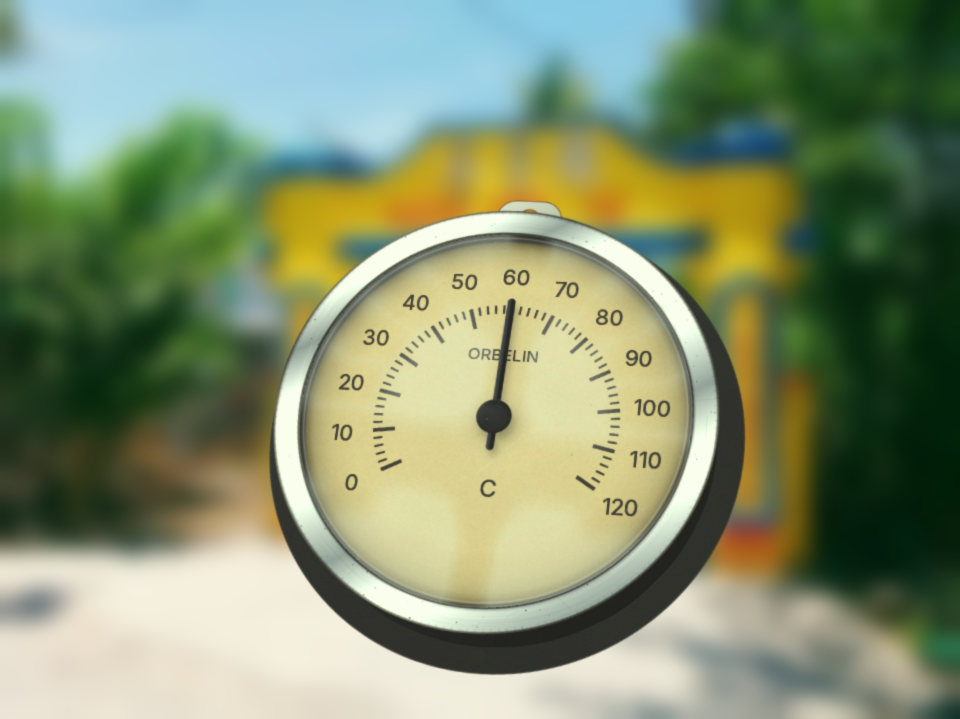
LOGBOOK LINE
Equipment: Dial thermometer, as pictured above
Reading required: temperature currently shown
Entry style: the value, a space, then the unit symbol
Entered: 60 °C
